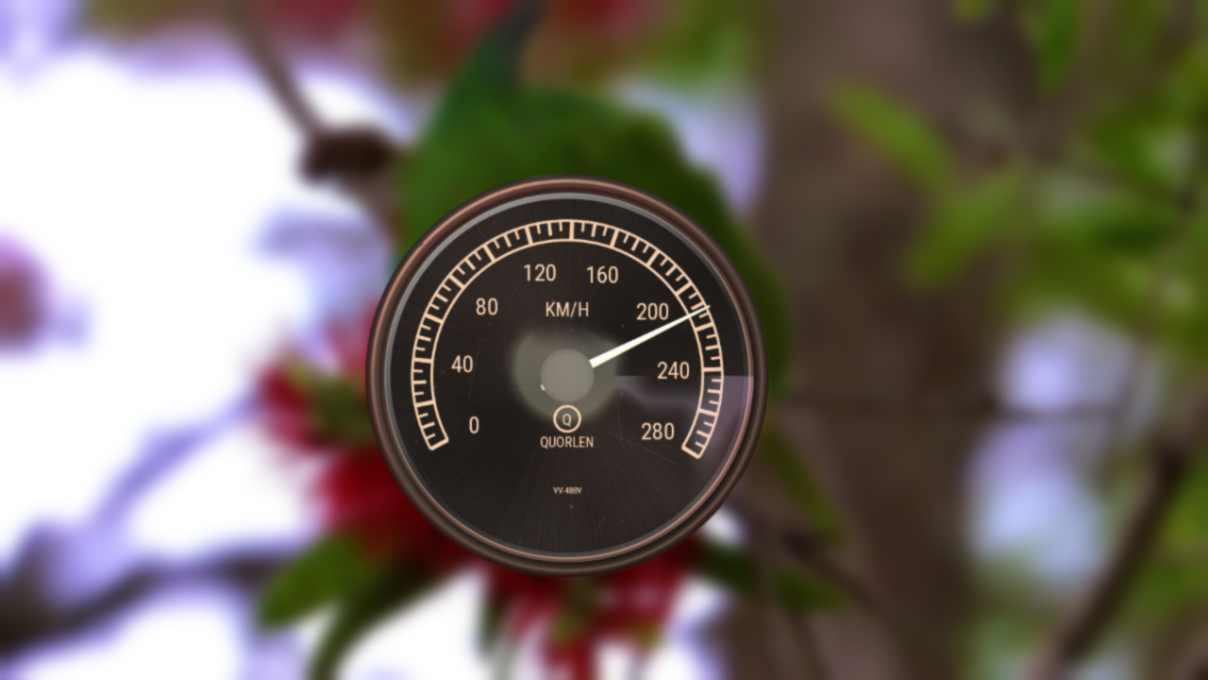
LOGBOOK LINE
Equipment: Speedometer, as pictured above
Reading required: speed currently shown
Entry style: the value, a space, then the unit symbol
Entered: 212.5 km/h
